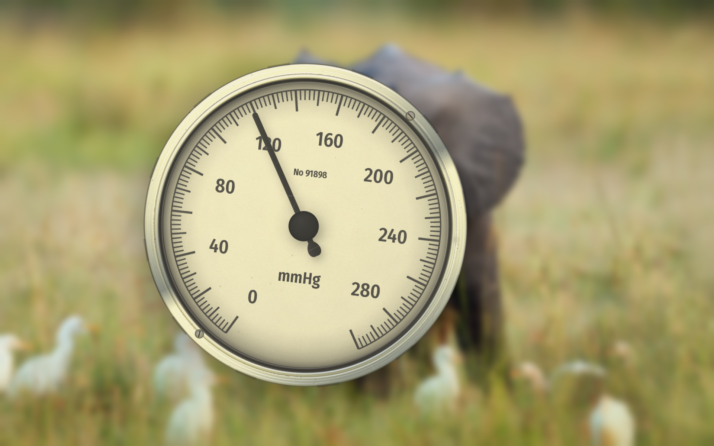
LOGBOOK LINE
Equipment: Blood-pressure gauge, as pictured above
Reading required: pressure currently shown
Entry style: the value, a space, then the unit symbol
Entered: 120 mmHg
